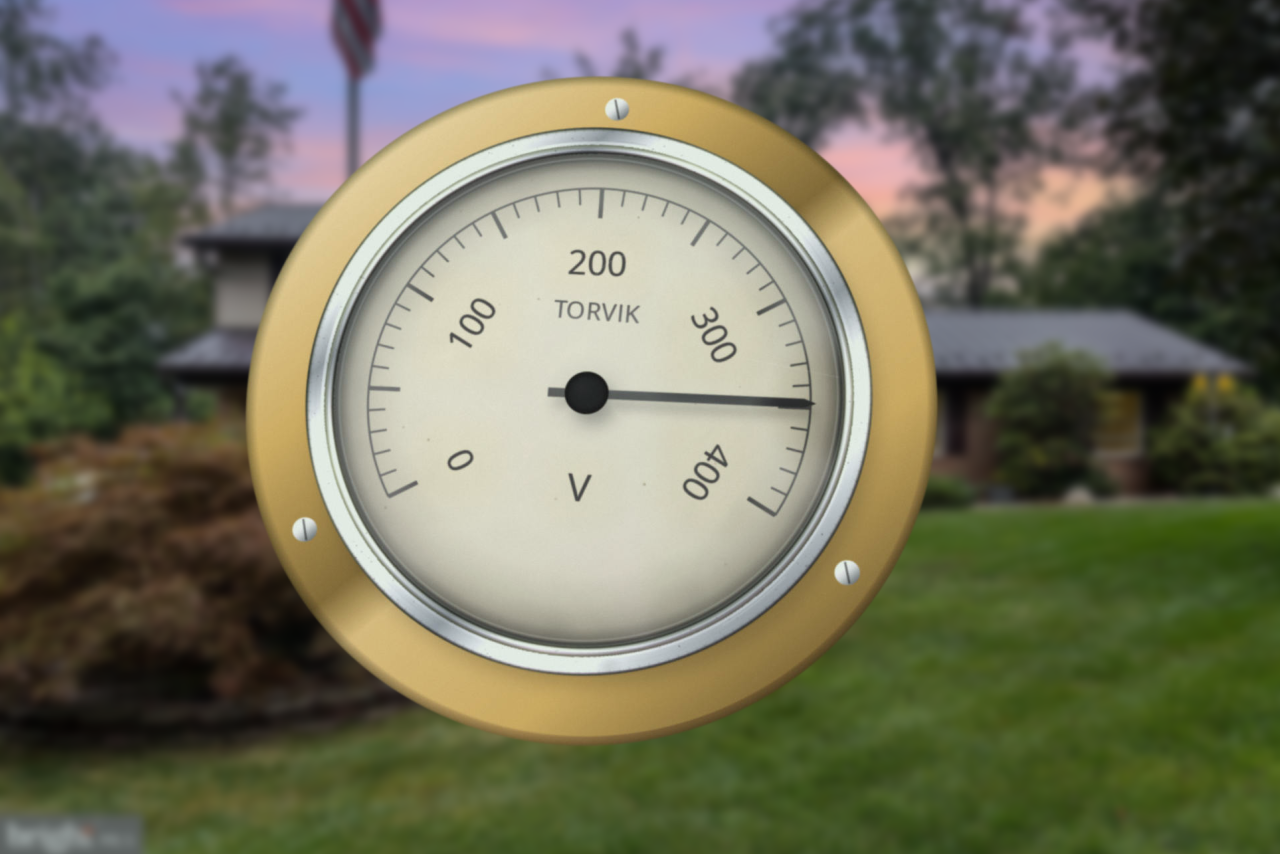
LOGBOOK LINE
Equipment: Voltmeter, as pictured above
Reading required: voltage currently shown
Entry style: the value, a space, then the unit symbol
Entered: 350 V
